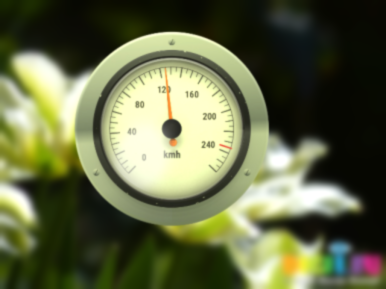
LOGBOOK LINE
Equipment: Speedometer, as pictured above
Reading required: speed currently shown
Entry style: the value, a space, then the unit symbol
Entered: 125 km/h
